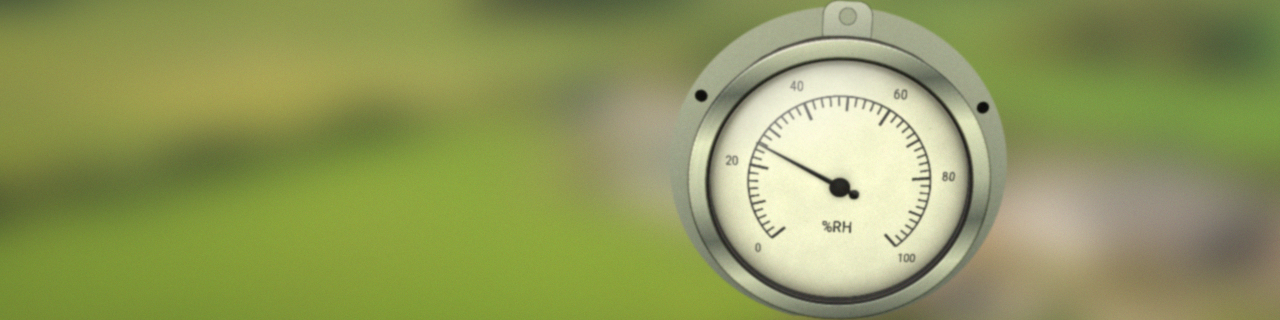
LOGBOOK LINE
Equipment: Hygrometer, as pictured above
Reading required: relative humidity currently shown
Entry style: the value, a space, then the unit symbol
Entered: 26 %
